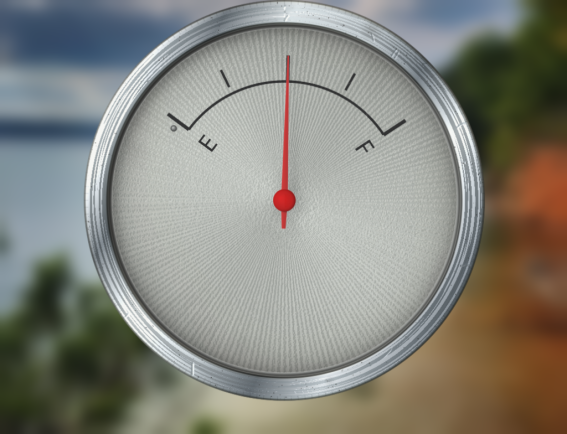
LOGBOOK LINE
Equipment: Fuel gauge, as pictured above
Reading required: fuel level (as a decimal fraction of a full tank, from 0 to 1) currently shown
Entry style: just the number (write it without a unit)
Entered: 0.5
